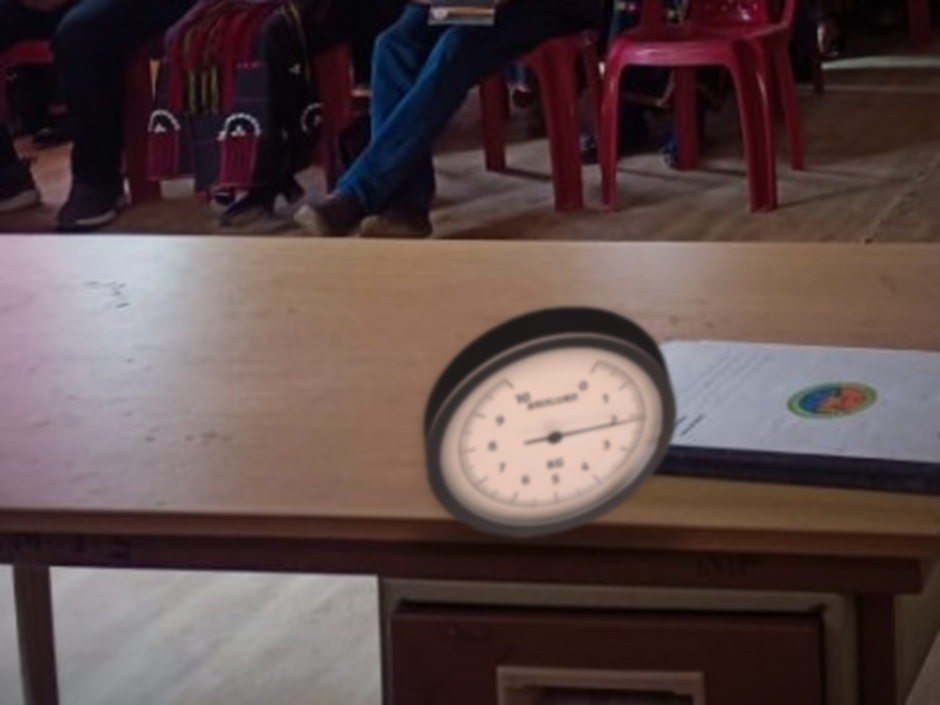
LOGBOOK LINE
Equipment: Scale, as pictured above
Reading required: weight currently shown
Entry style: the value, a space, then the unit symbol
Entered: 2 kg
